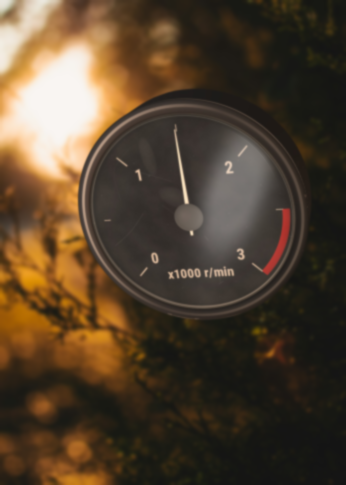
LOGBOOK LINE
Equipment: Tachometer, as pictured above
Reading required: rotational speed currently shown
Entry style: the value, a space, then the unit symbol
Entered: 1500 rpm
